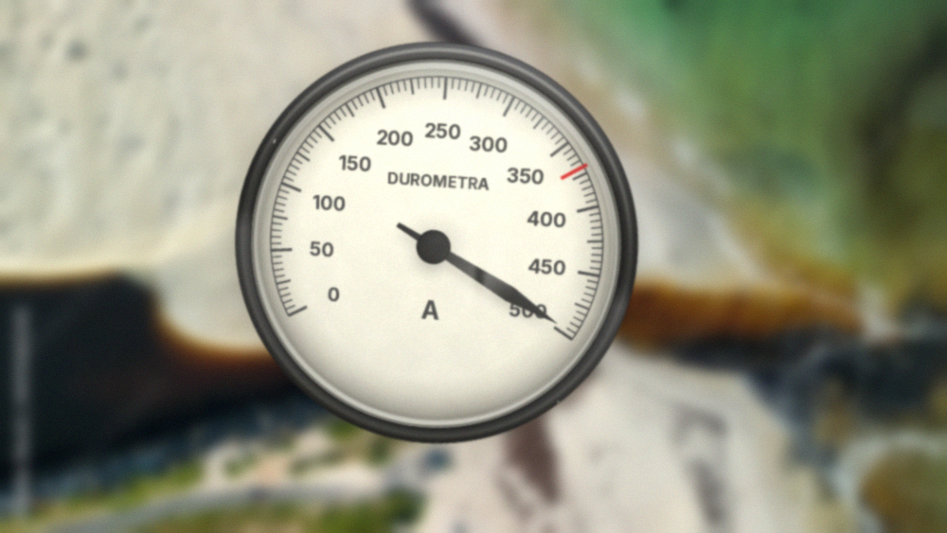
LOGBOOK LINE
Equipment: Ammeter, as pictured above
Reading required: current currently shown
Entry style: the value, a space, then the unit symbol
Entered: 495 A
